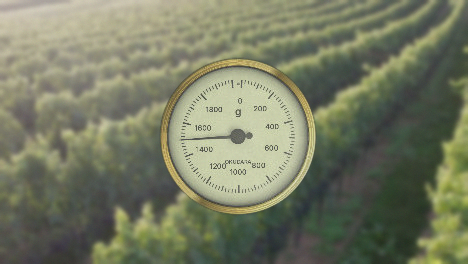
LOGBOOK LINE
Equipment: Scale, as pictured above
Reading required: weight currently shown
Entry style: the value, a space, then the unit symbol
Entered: 1500 g
